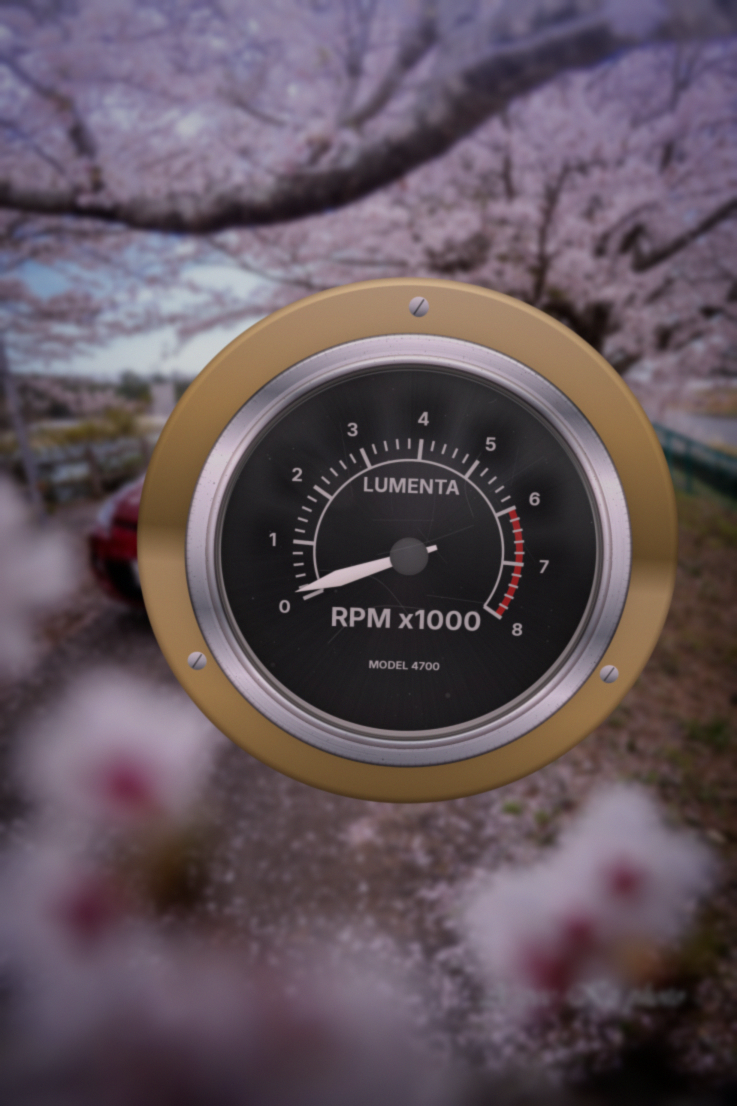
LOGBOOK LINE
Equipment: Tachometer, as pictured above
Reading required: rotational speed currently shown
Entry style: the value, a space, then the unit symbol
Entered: 200 rpm
